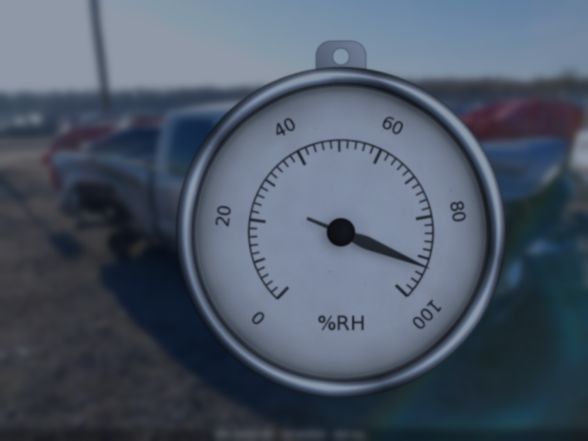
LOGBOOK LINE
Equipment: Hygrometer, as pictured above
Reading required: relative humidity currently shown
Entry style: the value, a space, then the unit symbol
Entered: 92 %
